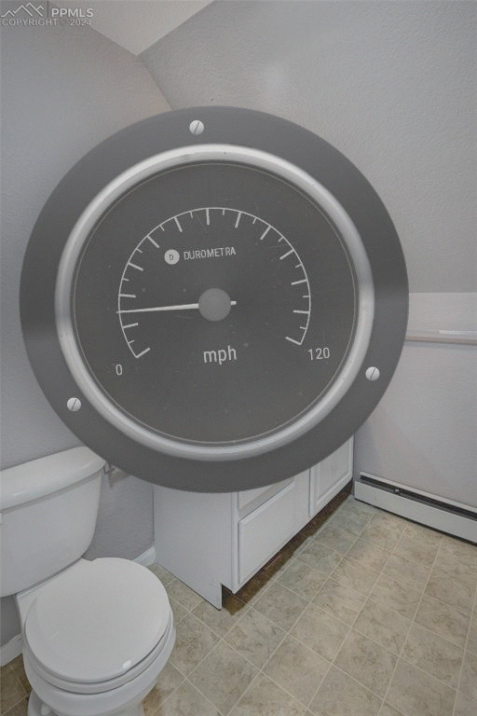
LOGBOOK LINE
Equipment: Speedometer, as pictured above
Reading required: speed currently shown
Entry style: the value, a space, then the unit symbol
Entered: 15 mph
